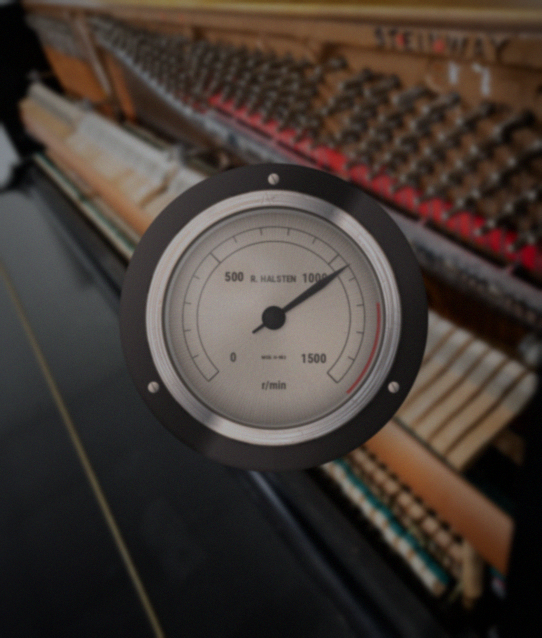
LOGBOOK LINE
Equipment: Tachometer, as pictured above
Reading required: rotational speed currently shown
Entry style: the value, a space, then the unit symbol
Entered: 1050 rpm
